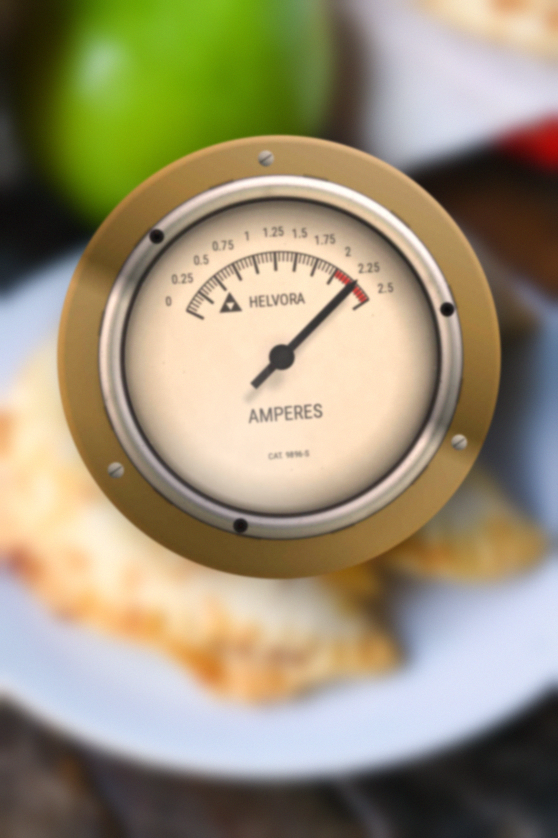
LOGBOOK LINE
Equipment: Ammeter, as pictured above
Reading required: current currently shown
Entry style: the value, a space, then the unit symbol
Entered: 2.25 A
